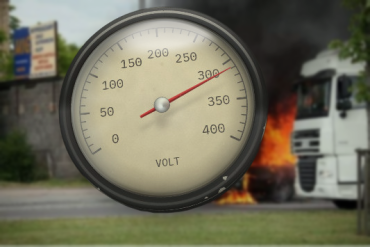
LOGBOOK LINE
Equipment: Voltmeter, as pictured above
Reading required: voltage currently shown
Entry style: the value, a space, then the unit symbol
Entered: 310 V
